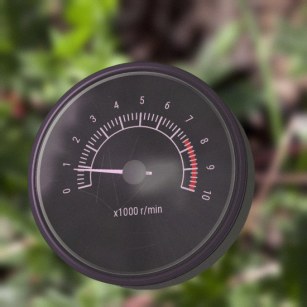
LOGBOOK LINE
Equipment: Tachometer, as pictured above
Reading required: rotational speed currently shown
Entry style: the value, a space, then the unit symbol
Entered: 800 rpm
